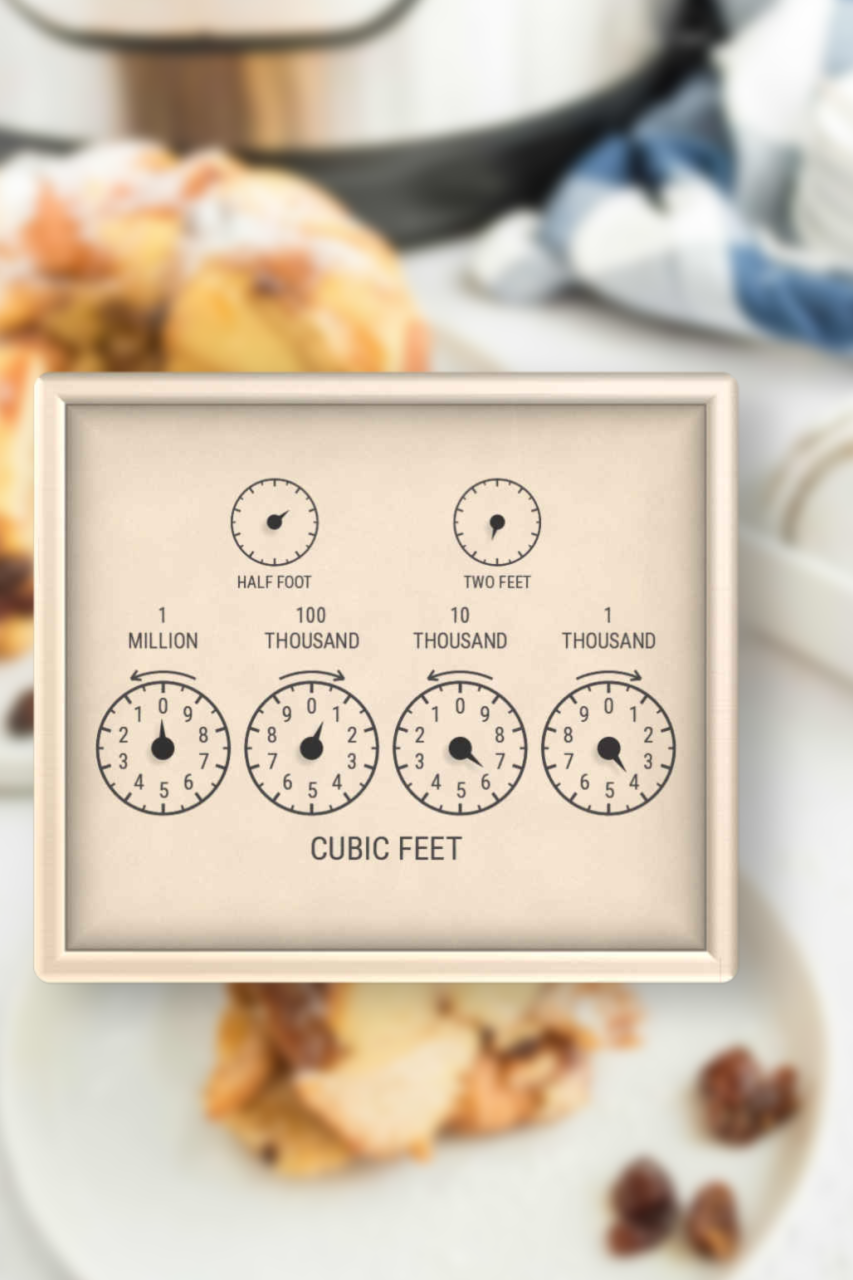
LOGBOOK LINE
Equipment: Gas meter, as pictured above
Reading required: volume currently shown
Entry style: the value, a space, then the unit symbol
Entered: 6400 ft³
